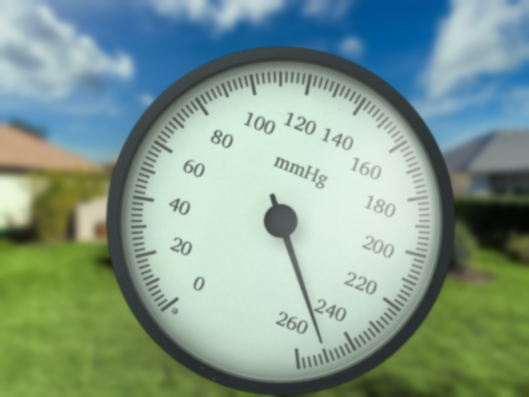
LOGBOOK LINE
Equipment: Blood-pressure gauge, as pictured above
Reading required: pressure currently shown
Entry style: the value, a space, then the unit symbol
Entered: 250 mmHg
